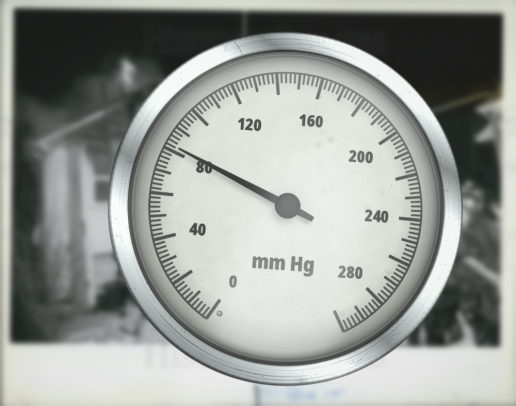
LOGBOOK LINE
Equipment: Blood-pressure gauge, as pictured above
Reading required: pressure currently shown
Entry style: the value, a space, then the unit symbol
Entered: 82 mmHg
